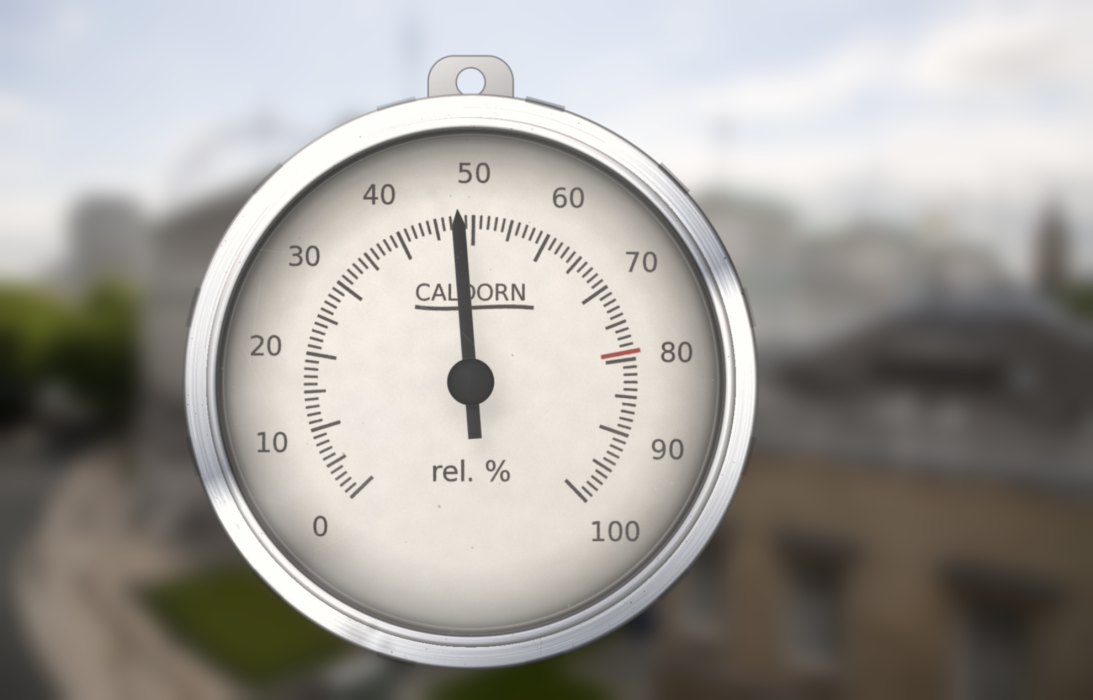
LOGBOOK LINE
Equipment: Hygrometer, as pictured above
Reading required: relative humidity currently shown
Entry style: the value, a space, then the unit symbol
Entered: 48 %
